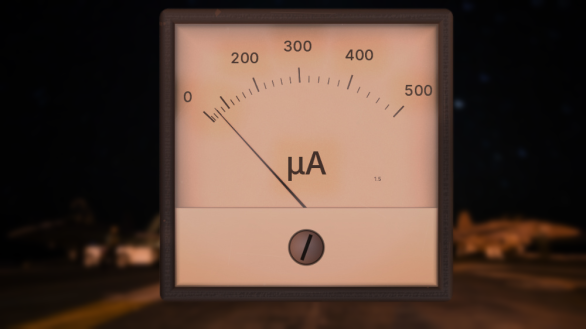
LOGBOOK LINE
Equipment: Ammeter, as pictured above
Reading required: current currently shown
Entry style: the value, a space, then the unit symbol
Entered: 60 µA
